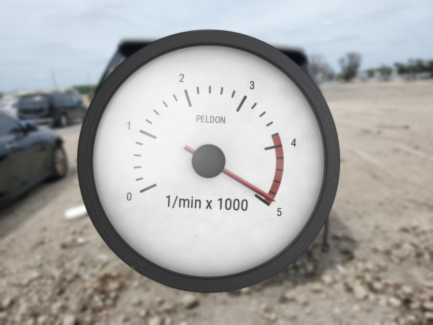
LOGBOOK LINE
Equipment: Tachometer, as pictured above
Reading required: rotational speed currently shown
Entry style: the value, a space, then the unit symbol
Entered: 4900 rpm
